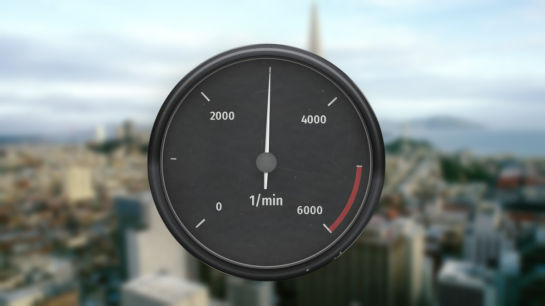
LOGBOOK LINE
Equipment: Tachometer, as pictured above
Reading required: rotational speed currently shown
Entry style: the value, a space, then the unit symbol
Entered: 3000 rpm
